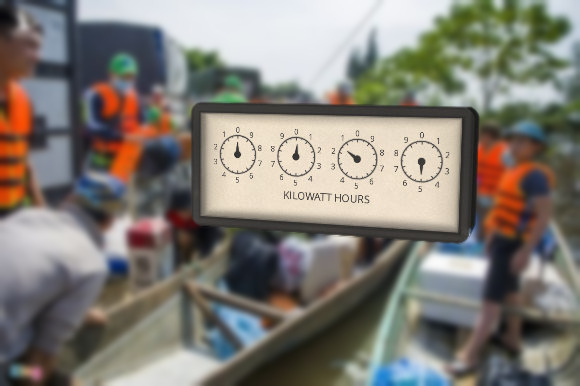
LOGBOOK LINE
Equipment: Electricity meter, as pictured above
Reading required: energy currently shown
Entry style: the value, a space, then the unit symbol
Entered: 15 kWh
